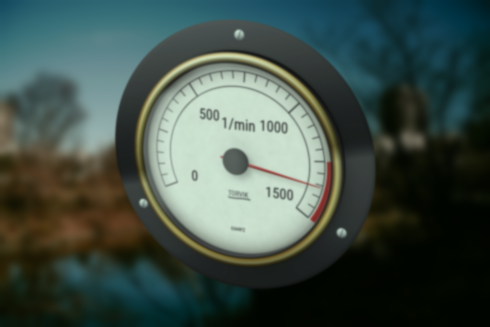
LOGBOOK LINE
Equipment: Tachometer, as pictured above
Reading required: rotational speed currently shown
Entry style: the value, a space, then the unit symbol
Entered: 1350 rpm
